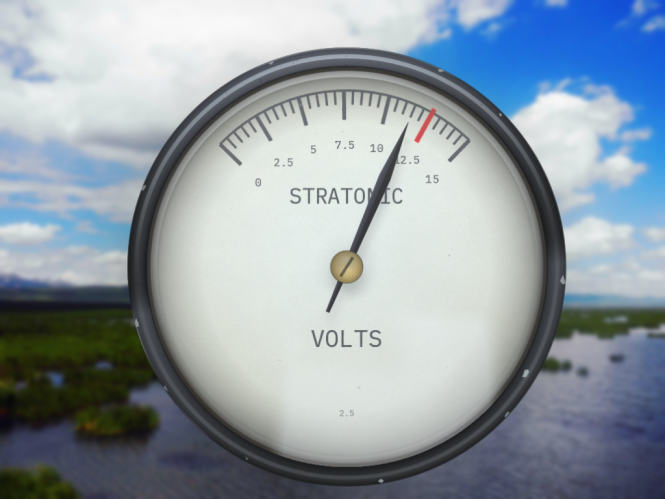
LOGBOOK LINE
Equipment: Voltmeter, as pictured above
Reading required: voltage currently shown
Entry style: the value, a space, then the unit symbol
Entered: 11.5 V
